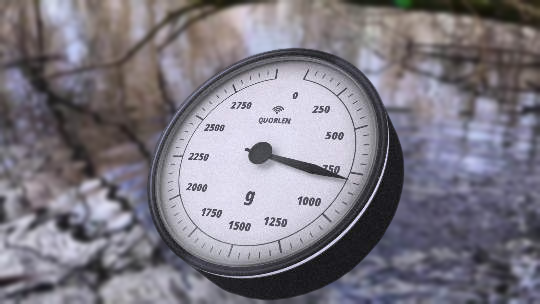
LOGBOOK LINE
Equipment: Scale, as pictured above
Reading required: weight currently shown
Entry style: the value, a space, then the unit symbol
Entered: 800 g
